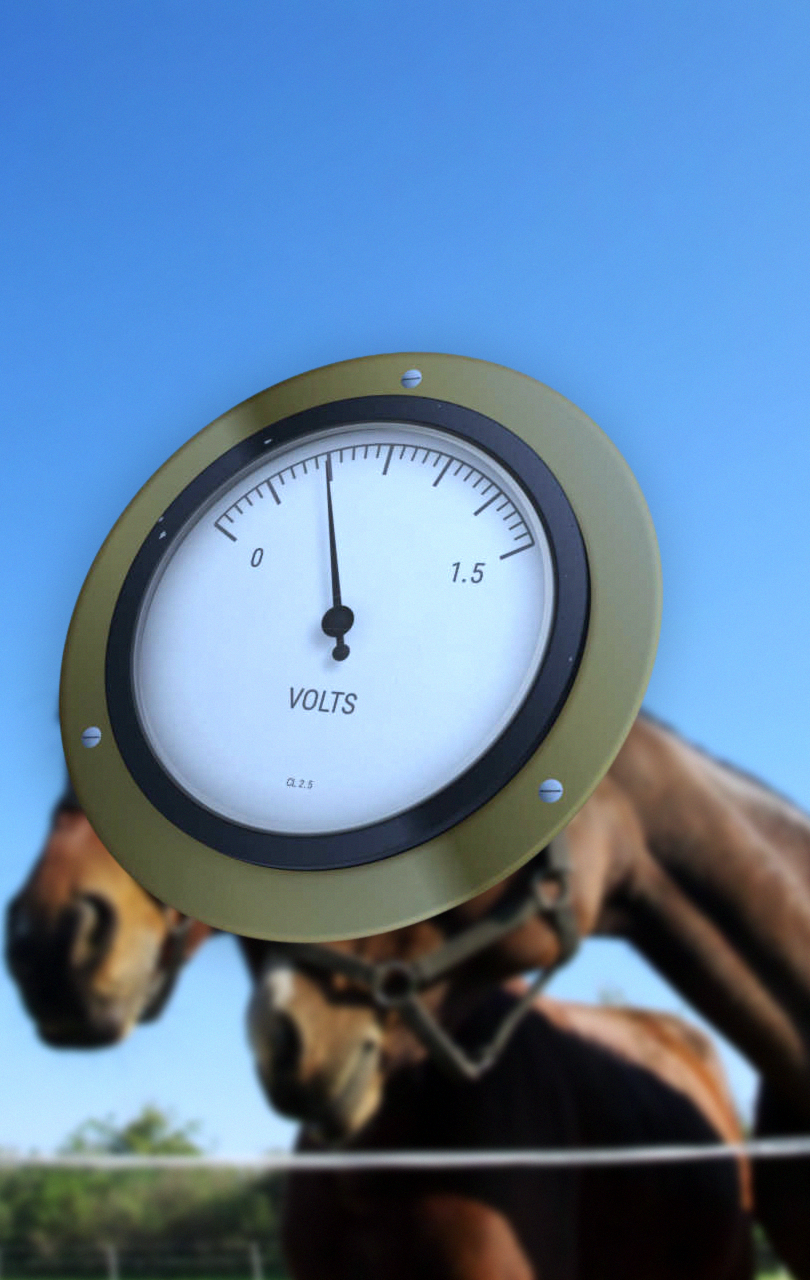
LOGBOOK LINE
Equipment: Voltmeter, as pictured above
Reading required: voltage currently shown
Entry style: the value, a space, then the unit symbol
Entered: 0.5 V
